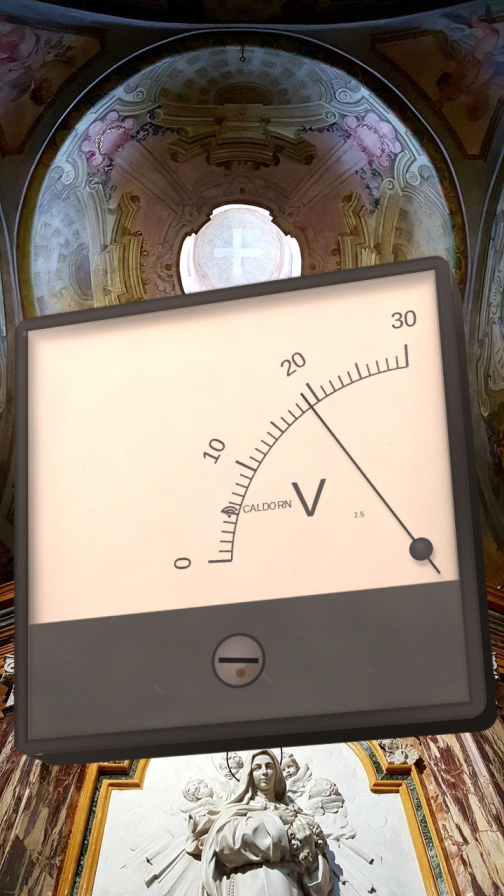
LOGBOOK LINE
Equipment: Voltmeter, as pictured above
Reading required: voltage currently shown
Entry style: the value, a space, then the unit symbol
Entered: 19 V
